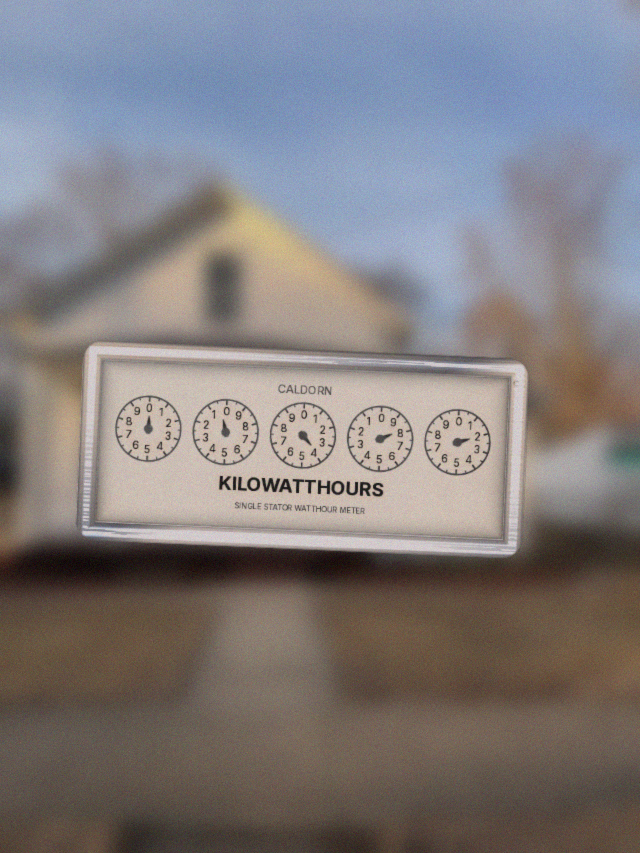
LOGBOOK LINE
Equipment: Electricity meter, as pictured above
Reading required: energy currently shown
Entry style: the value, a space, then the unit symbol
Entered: 382 kWh
